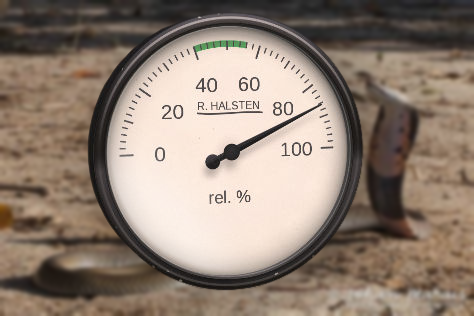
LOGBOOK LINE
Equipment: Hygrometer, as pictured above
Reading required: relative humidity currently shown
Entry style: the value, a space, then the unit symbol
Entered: 86 %
